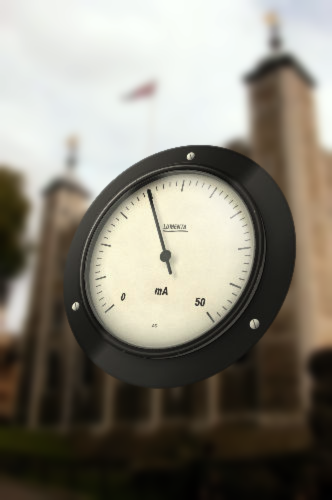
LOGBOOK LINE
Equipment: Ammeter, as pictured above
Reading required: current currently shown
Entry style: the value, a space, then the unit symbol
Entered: 20 mA
